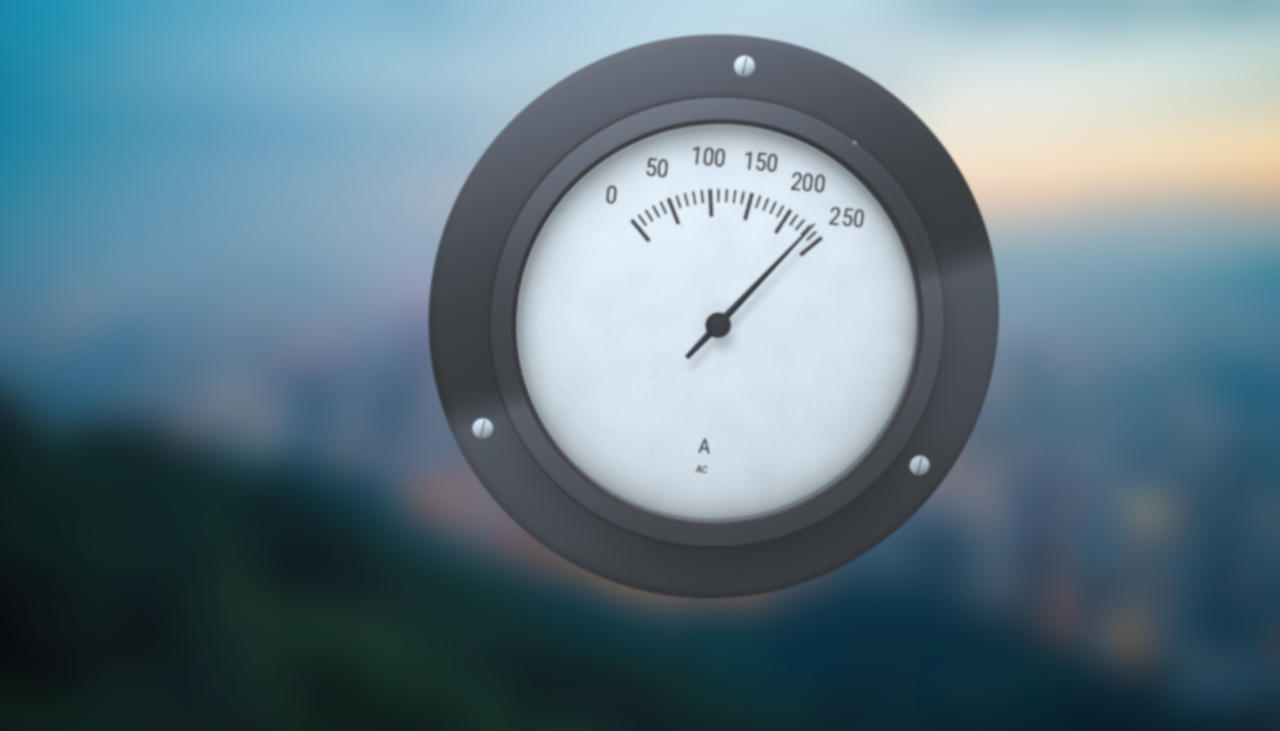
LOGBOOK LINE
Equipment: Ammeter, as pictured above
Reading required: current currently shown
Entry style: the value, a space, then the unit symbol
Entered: 230 A
